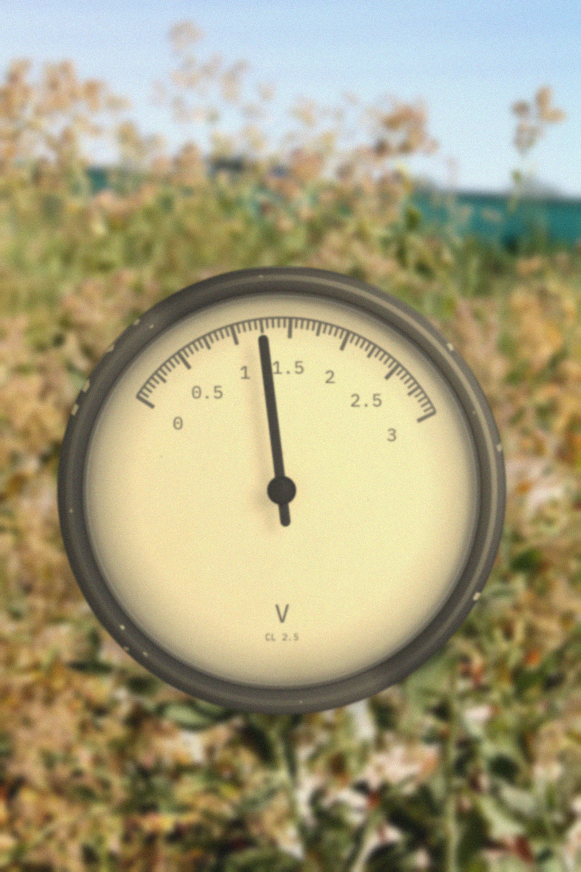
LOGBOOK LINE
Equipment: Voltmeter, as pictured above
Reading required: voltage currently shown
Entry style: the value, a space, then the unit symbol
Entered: 1.25 V
